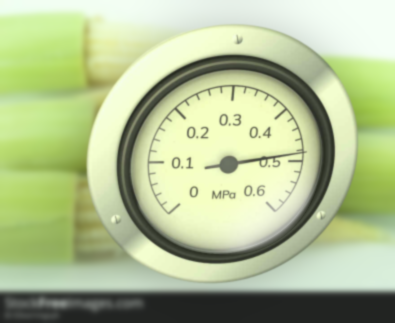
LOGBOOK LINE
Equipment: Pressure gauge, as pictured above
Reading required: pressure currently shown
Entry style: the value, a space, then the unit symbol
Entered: 0.48 MPa
